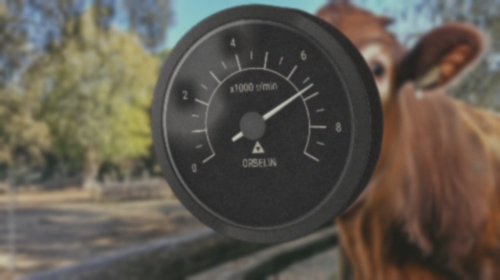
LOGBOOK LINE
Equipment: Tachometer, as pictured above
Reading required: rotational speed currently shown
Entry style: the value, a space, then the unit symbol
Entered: 6750 rpm
